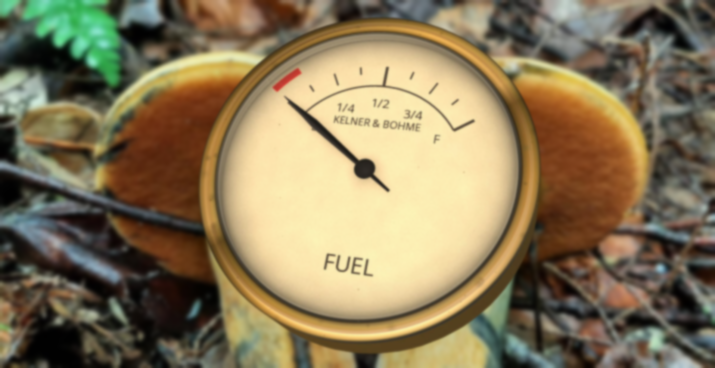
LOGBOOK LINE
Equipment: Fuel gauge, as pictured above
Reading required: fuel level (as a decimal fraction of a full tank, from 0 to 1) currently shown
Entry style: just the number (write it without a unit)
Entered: 0
